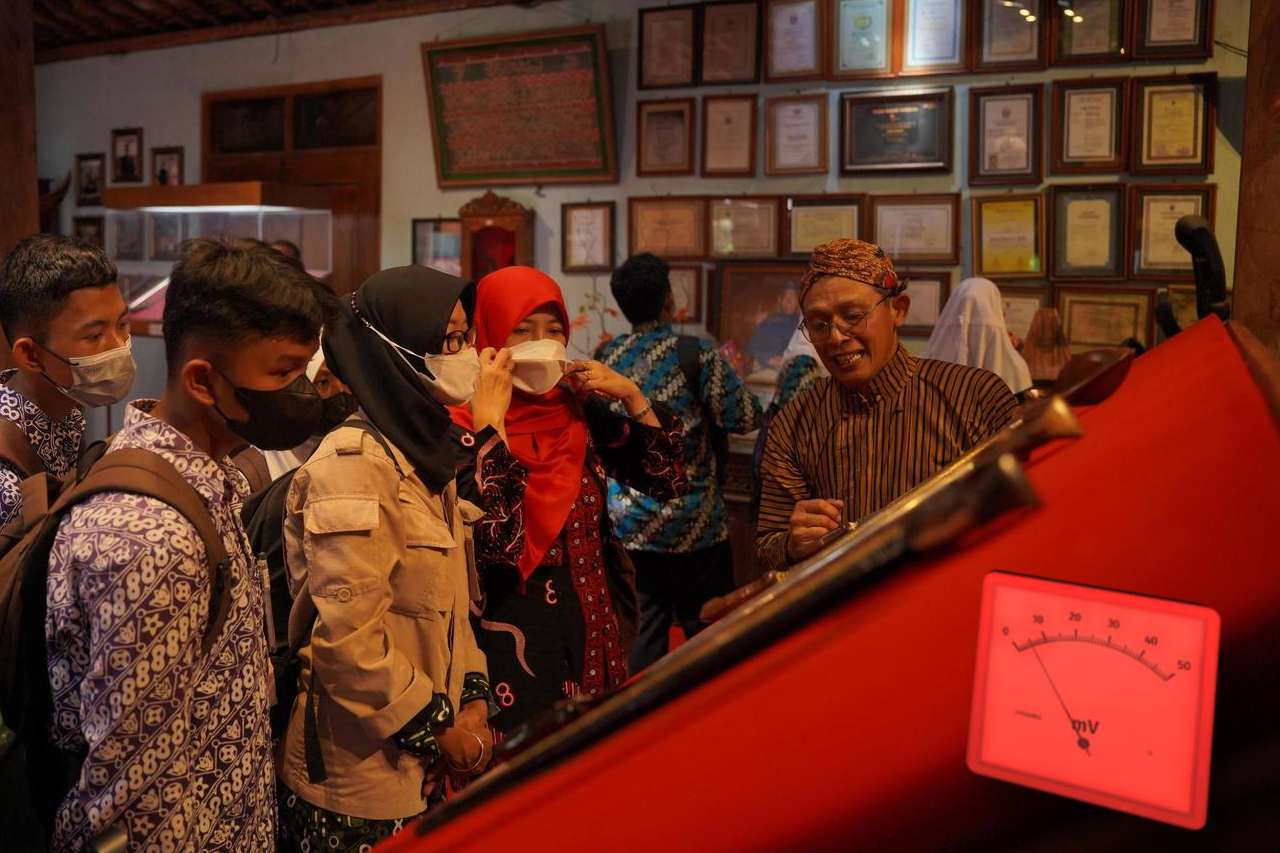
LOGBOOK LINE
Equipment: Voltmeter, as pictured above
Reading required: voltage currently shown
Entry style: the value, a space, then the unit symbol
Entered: 5 mV
